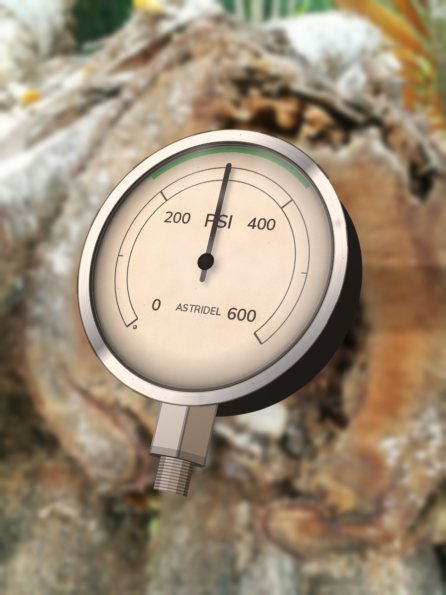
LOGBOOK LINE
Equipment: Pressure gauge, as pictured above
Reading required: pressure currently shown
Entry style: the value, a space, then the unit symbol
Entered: 300 psi
